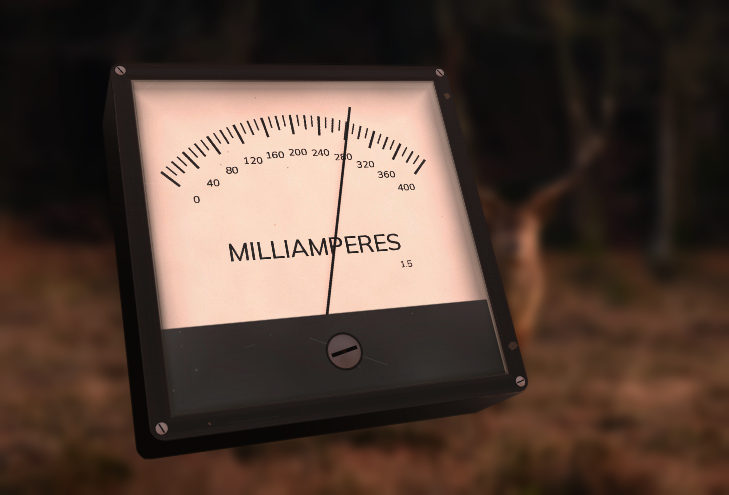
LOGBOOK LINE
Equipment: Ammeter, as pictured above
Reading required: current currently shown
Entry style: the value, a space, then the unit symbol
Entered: 280 mA
